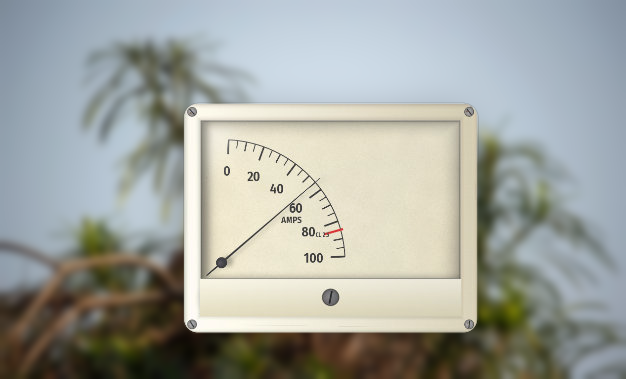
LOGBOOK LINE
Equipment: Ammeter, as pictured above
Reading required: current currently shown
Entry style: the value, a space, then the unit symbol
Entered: 55 A
